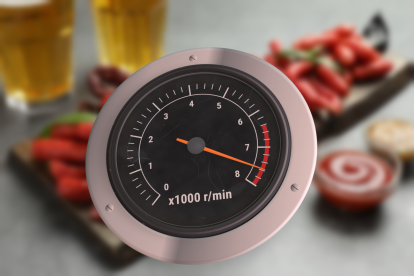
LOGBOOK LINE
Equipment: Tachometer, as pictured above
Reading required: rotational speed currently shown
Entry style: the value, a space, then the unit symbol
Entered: 7600 rpm
